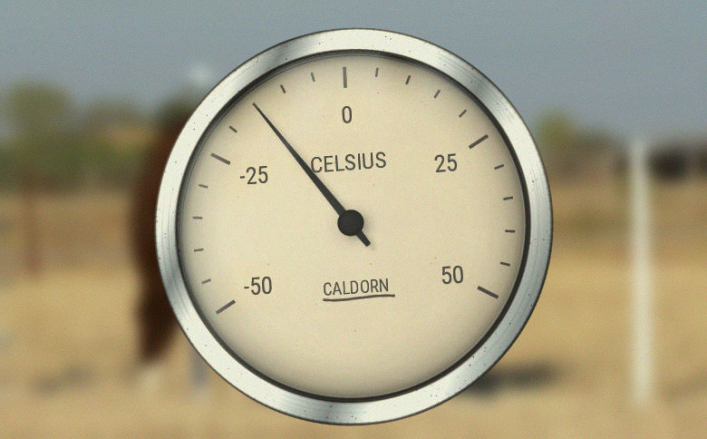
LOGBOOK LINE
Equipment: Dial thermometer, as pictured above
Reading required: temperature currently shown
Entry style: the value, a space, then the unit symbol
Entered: -15 °C
